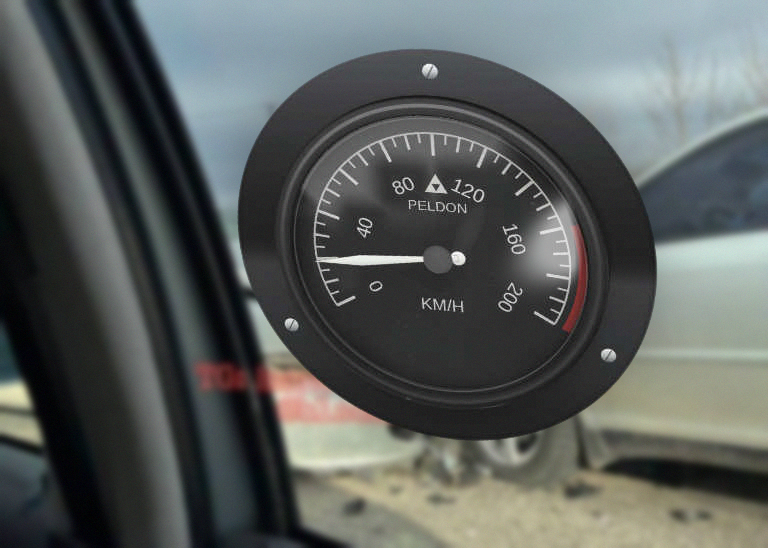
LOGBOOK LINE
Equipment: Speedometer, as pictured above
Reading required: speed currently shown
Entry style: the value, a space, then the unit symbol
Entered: 20 km/h
